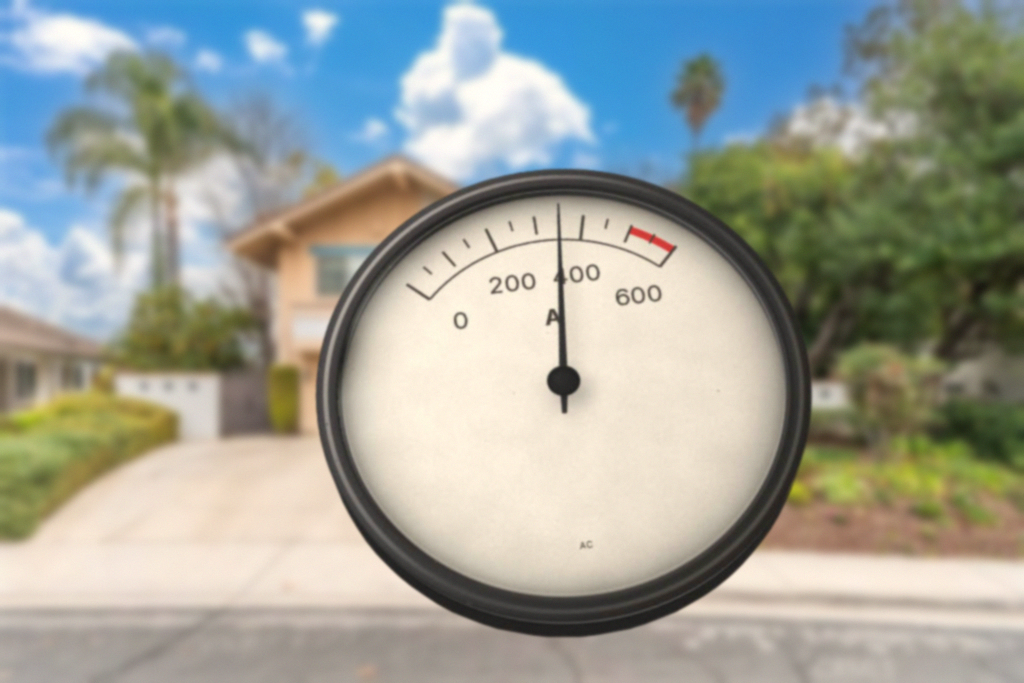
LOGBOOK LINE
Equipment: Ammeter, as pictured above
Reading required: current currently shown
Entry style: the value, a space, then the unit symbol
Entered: 350 A
